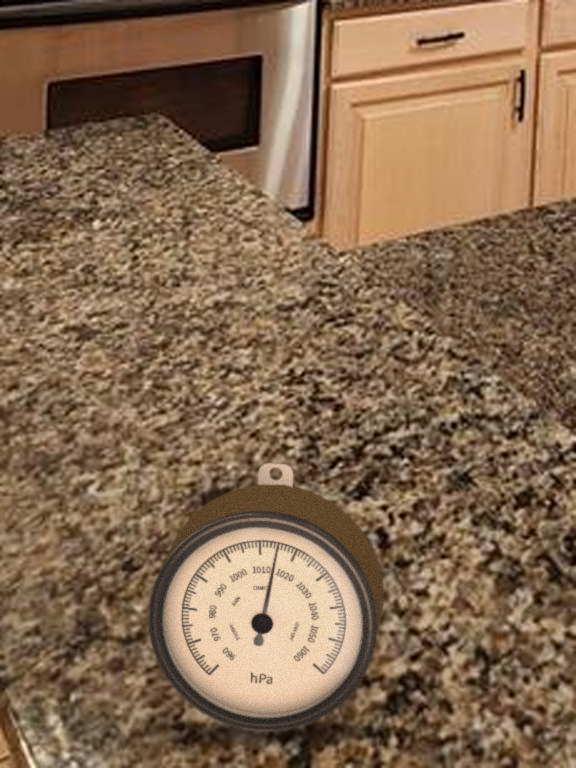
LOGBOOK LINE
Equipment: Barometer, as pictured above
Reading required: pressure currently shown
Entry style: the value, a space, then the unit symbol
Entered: 1015 hPa
